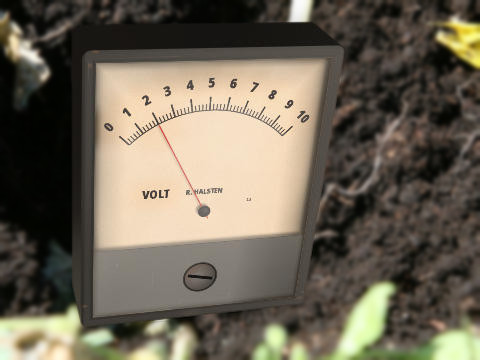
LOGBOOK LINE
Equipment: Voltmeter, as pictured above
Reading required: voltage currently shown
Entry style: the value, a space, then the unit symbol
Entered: 2 V
